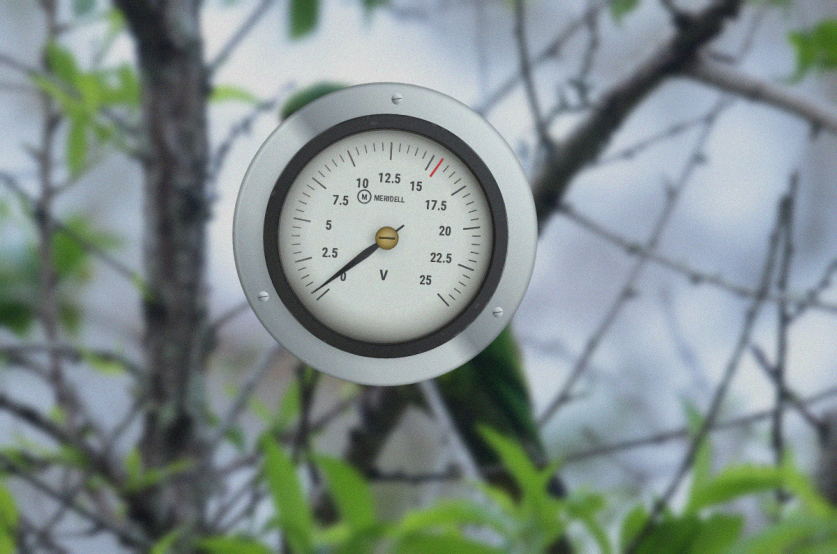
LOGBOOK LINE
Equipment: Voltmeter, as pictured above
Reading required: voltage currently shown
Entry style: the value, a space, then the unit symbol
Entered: 0.5 V
